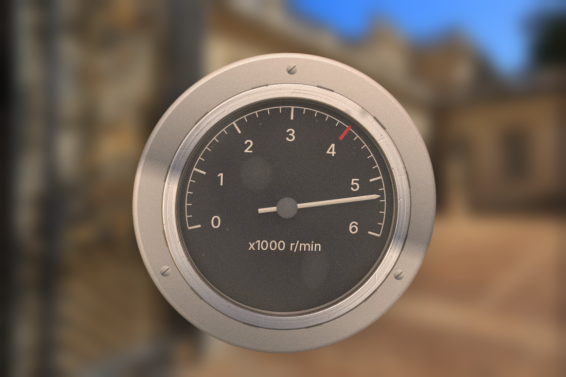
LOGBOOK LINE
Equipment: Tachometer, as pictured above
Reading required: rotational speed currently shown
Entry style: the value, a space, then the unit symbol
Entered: 5300 rpm
